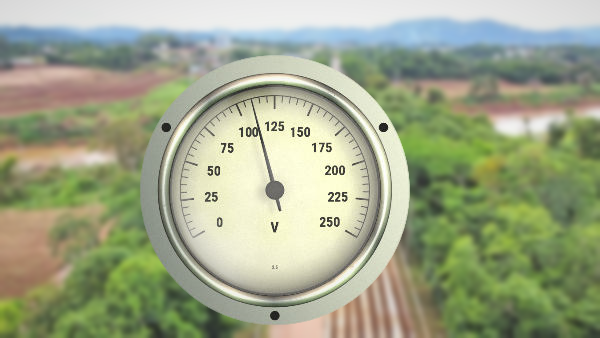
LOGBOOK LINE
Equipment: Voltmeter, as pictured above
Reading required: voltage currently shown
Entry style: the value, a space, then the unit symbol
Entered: 110 V
